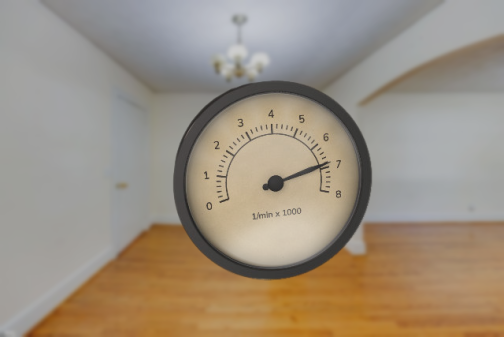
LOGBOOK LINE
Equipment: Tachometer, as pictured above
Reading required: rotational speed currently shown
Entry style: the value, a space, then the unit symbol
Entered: 6800 rpm
